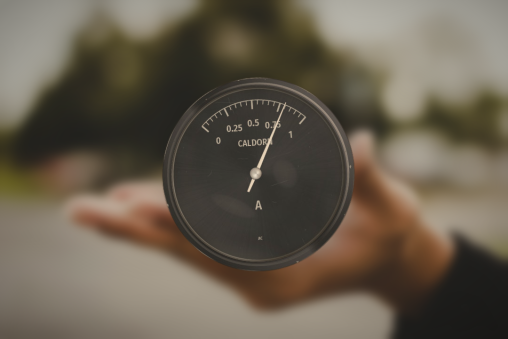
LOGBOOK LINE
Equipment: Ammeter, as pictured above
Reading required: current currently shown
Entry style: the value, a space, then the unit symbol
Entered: 0.8 A
